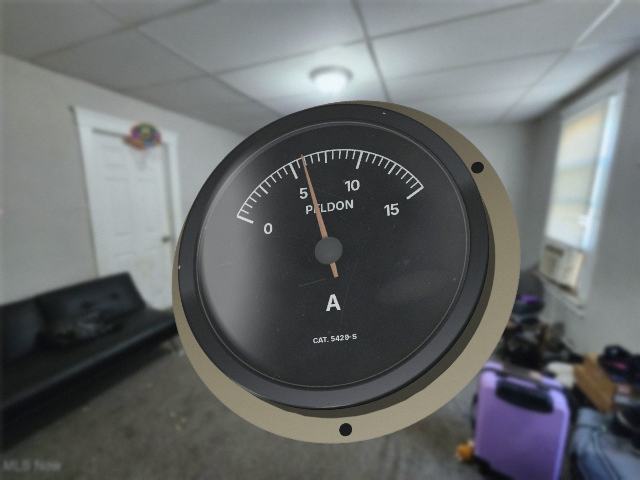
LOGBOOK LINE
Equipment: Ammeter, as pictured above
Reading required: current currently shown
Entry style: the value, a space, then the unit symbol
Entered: 6 A
